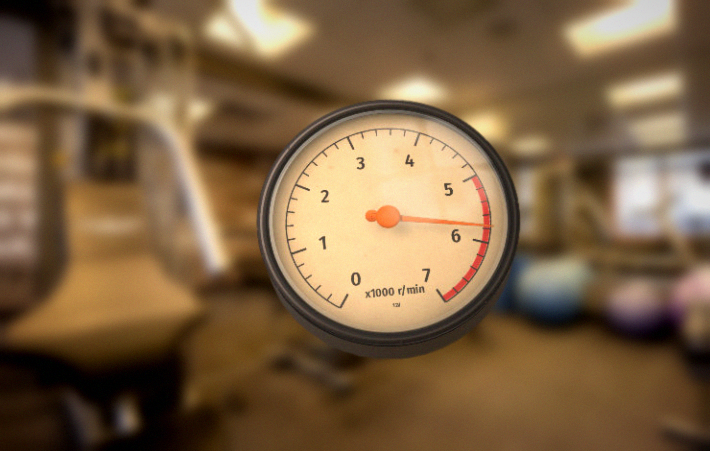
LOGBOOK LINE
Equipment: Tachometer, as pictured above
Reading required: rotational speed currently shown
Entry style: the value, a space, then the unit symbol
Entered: 5800 rpm
